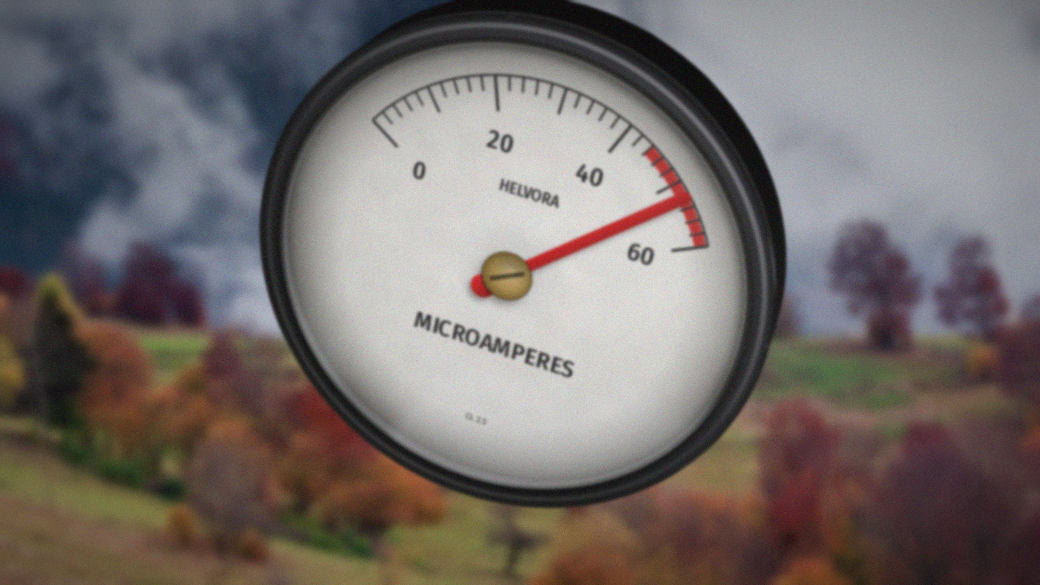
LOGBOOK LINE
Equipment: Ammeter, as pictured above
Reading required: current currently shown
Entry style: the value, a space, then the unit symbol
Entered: 52 µA
